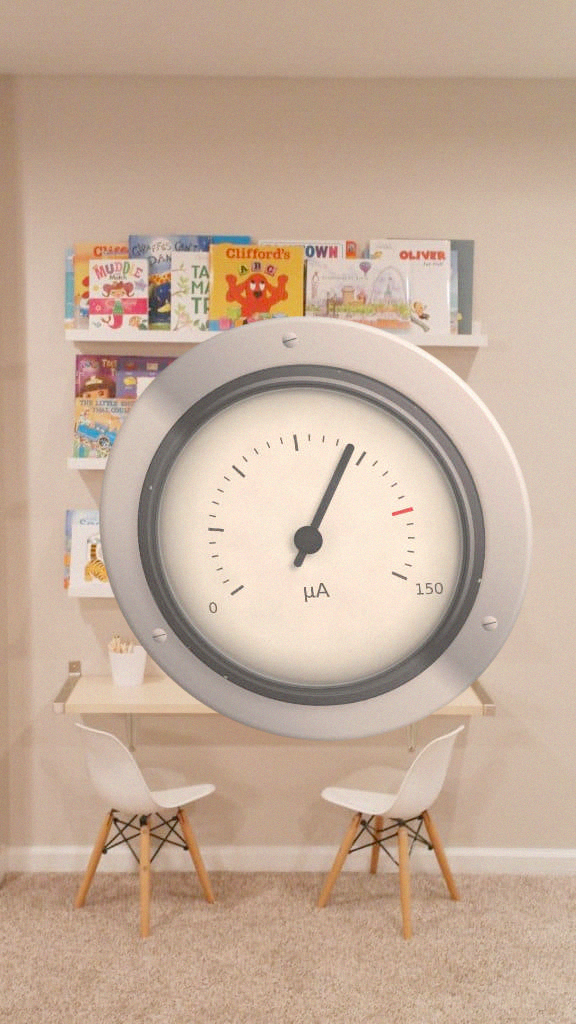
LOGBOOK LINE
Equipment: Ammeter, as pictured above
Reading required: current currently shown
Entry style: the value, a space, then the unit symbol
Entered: 95 µA
